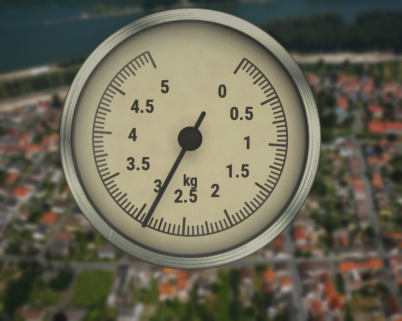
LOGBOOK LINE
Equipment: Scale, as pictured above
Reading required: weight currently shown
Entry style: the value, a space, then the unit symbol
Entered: 2.9 kg
